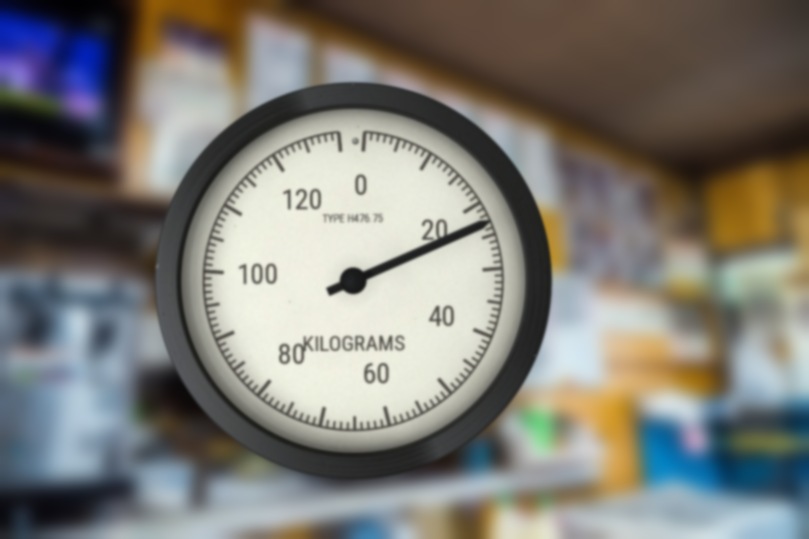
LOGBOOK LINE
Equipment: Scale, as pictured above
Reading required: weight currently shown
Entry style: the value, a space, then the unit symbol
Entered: 23 kg
